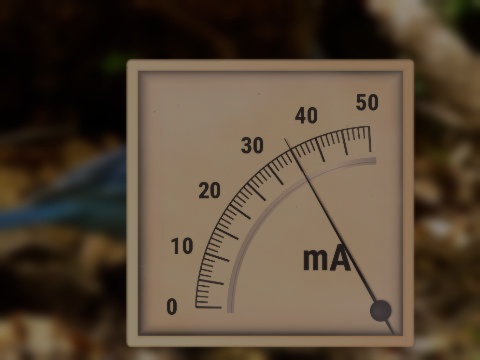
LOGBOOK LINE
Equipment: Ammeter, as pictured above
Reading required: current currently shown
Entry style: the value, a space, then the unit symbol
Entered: 35 mA
